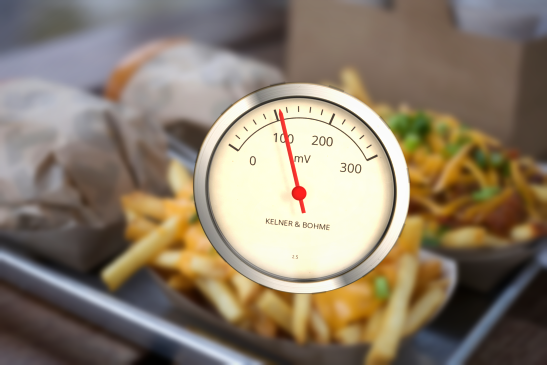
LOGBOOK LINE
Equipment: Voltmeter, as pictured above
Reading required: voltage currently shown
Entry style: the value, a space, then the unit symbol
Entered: 110 mV
